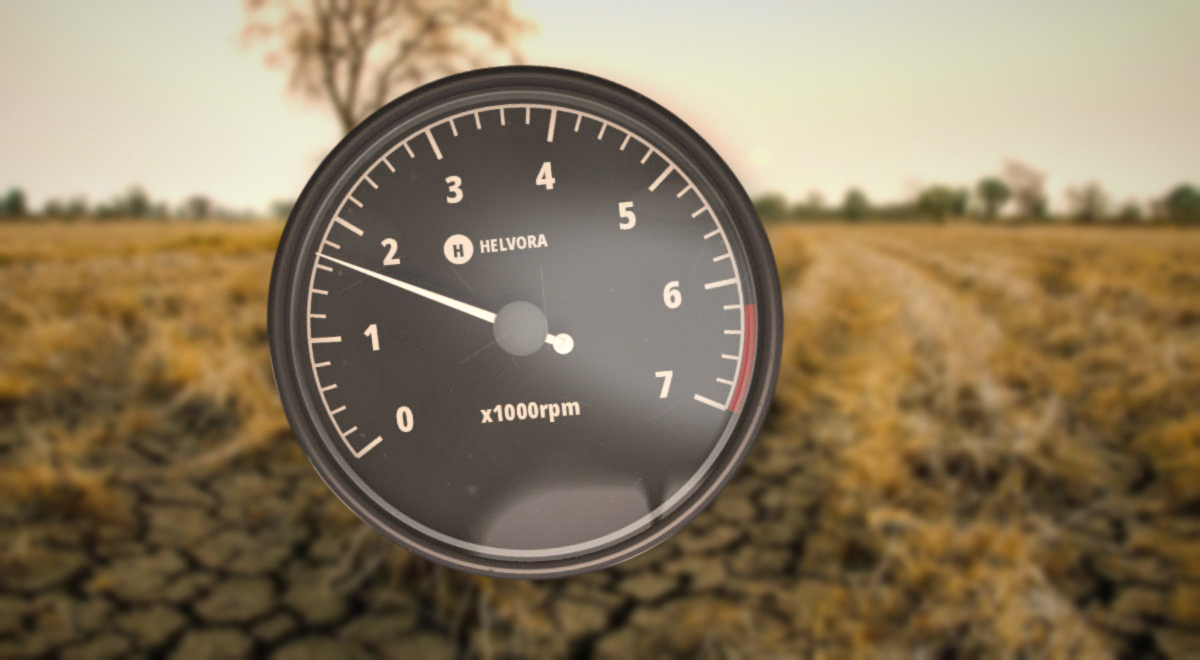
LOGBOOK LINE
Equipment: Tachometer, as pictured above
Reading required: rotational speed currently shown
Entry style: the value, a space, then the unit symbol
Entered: 1700 rpm
